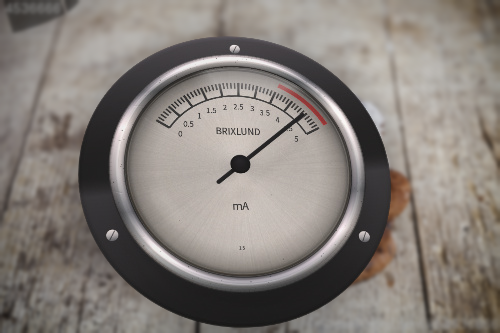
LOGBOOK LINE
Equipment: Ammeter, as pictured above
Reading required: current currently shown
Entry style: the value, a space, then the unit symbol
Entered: 4.5 mA
